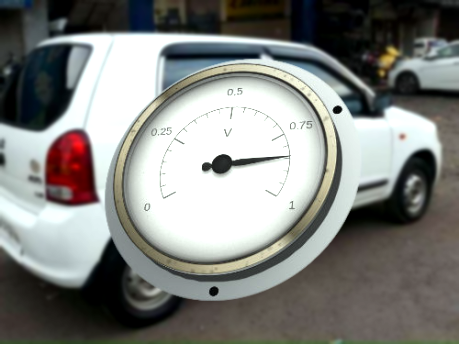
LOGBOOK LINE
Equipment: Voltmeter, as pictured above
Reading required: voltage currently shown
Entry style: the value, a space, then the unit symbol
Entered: 0.85 V
